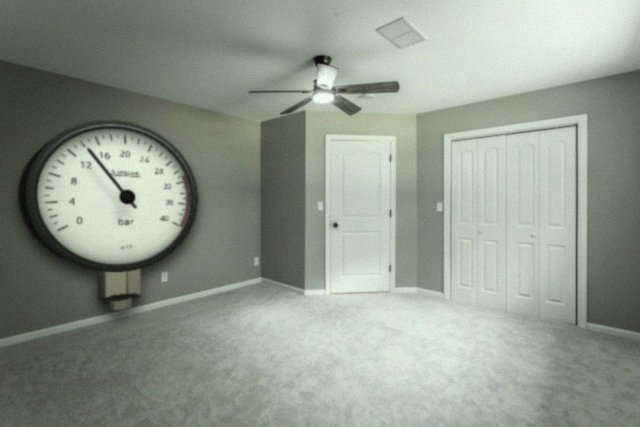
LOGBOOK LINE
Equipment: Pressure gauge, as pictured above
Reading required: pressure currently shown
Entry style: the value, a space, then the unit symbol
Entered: 14 bar
